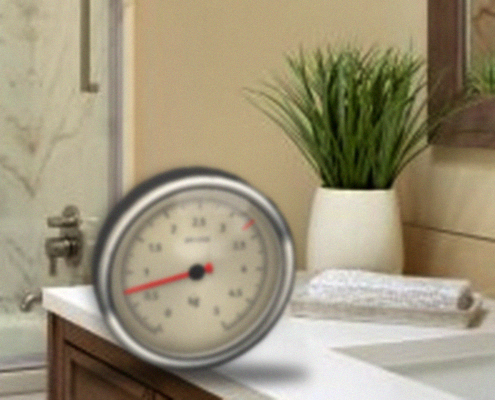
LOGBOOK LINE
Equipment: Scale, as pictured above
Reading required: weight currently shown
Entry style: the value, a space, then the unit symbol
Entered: 0.75 kg
